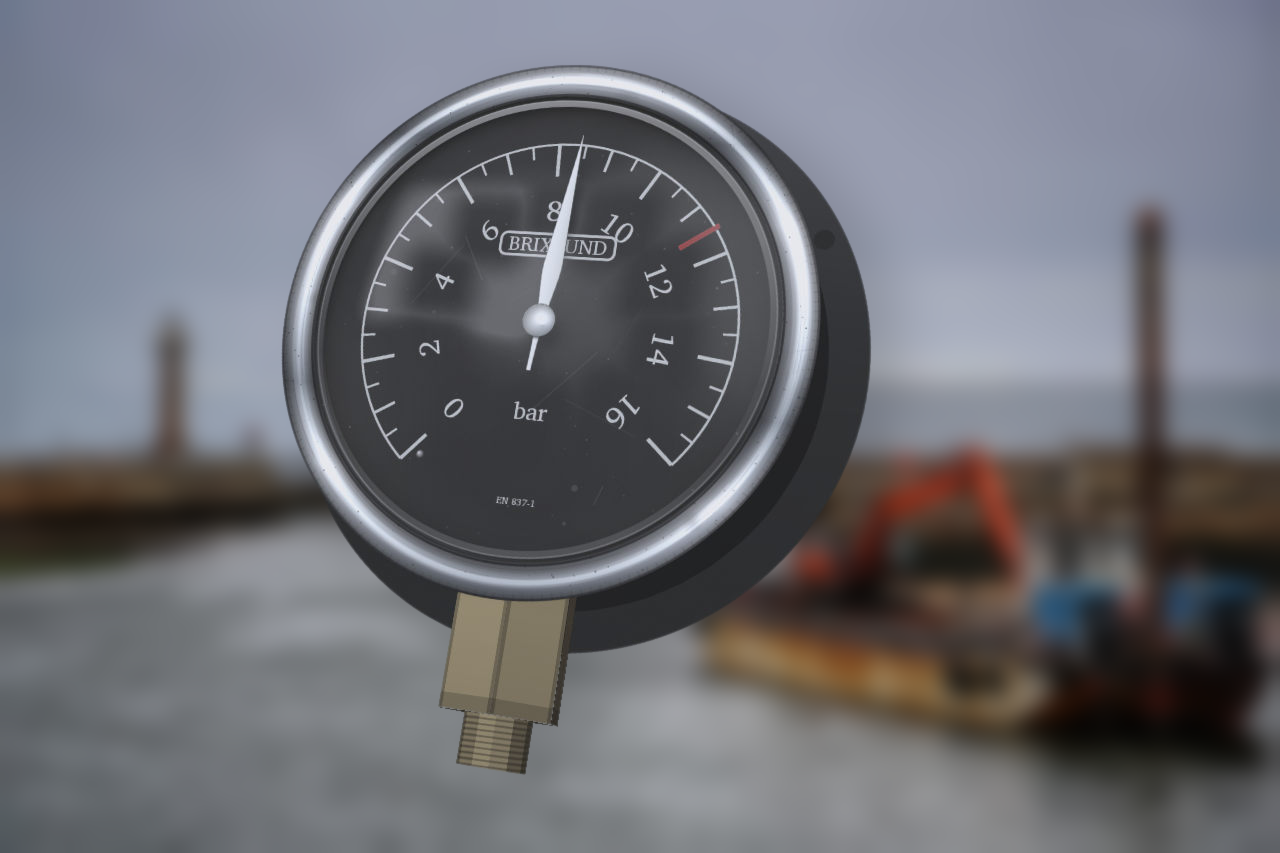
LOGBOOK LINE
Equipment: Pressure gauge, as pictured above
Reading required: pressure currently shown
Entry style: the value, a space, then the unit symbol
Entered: 8.5 bar
